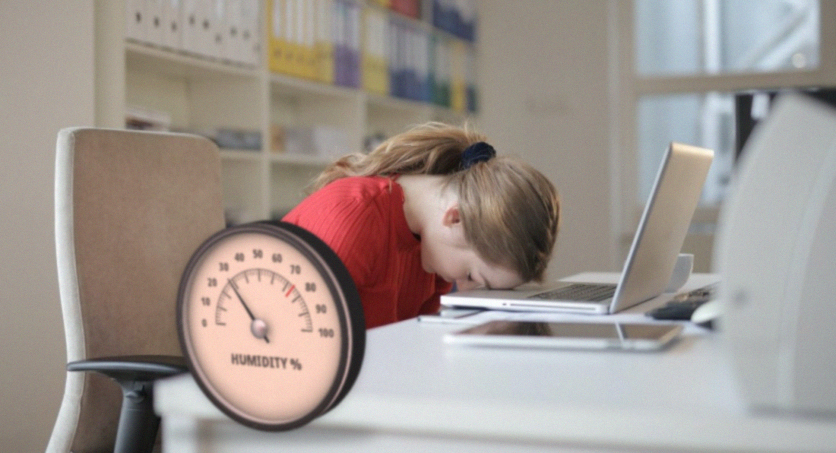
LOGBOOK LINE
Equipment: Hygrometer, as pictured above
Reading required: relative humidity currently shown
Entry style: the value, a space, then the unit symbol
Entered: 30 %
